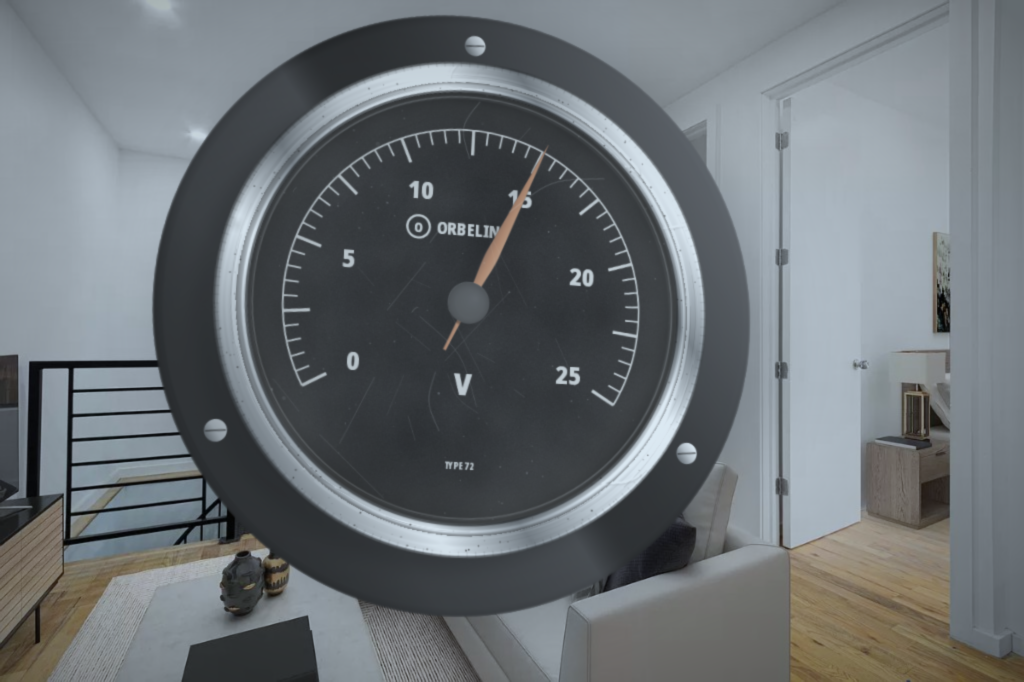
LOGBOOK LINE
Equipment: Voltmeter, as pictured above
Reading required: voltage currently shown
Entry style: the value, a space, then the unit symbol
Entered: 15 V
